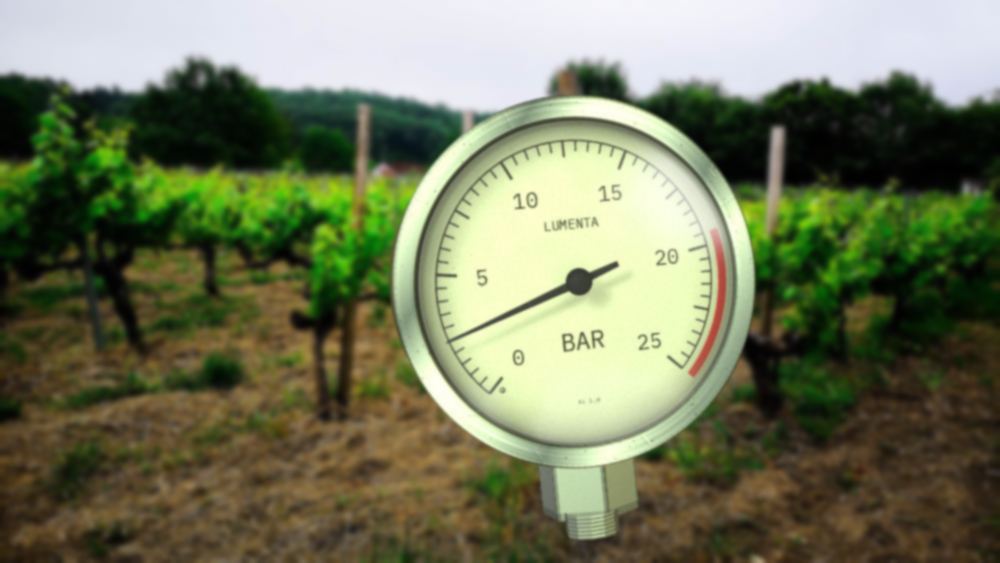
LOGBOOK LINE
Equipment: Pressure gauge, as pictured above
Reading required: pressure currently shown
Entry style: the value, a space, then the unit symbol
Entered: 2.5 bar
